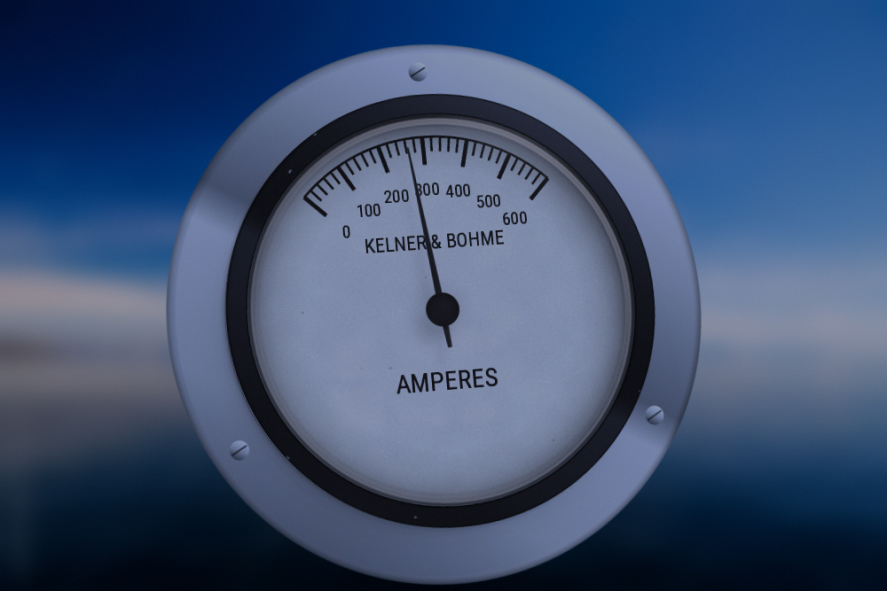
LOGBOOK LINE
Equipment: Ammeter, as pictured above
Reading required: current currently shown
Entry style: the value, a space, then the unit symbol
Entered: 260 A
